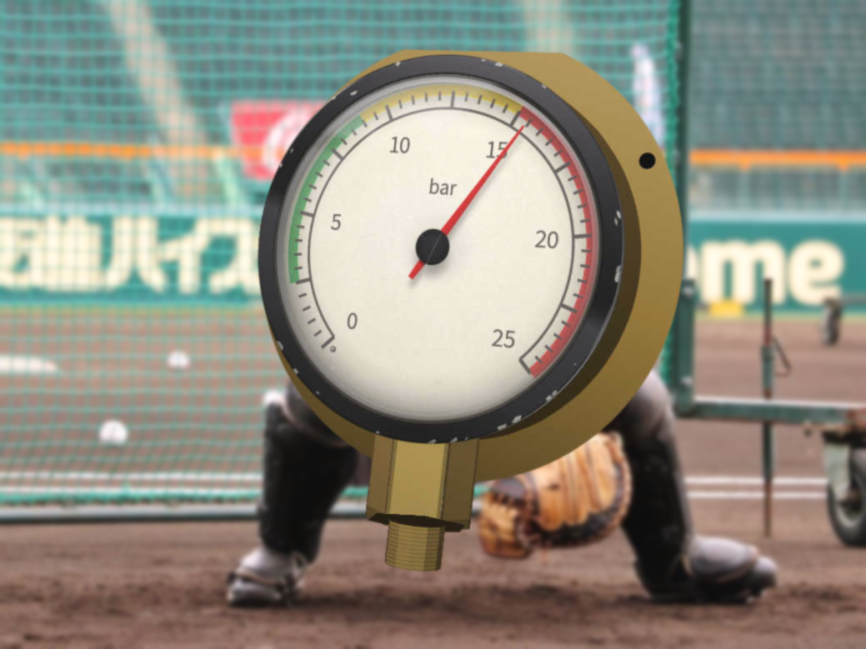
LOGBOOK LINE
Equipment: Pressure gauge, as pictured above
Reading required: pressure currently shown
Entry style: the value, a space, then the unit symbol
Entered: 15.5 bar
